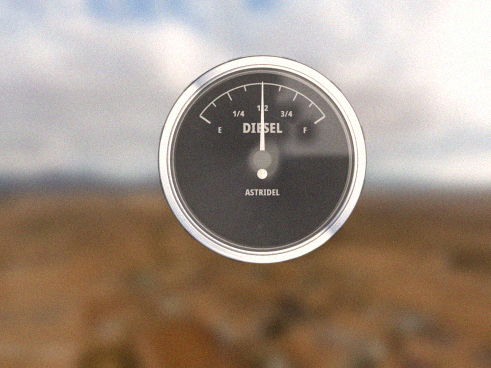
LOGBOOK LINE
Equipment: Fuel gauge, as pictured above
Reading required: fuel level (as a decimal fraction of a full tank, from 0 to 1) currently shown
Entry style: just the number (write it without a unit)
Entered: 0.5
